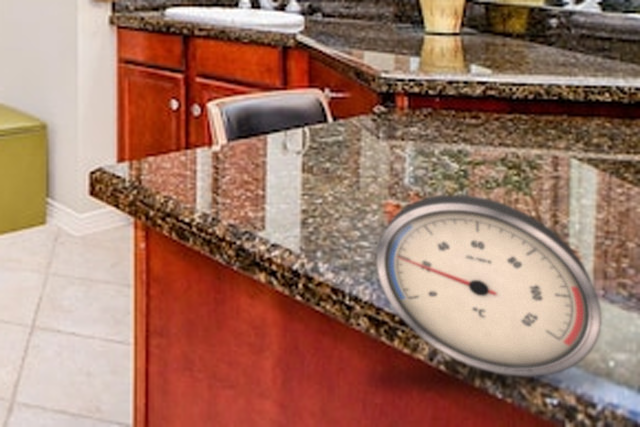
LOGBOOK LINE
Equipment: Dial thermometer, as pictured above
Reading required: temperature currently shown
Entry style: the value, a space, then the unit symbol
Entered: 20 °C
